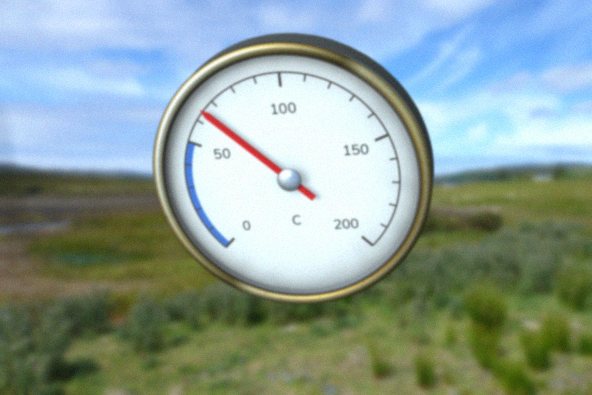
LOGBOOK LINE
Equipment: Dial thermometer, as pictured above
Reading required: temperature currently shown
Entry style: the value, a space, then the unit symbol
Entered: 65 °C
